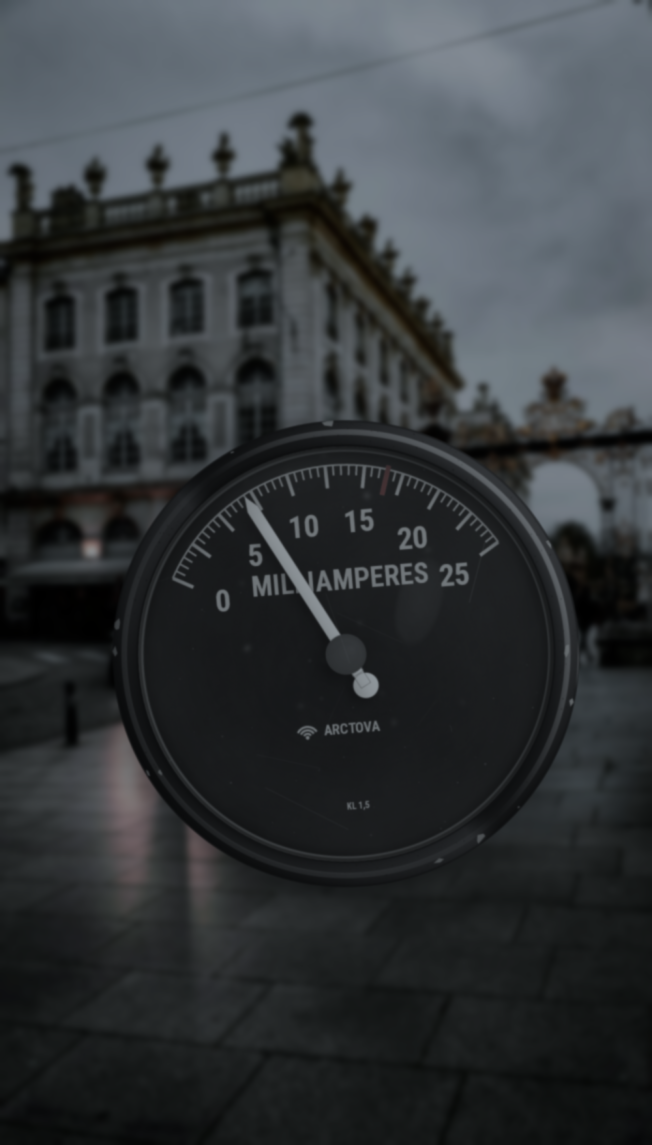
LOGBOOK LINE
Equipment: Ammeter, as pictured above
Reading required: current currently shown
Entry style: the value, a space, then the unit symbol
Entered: 7 mA
